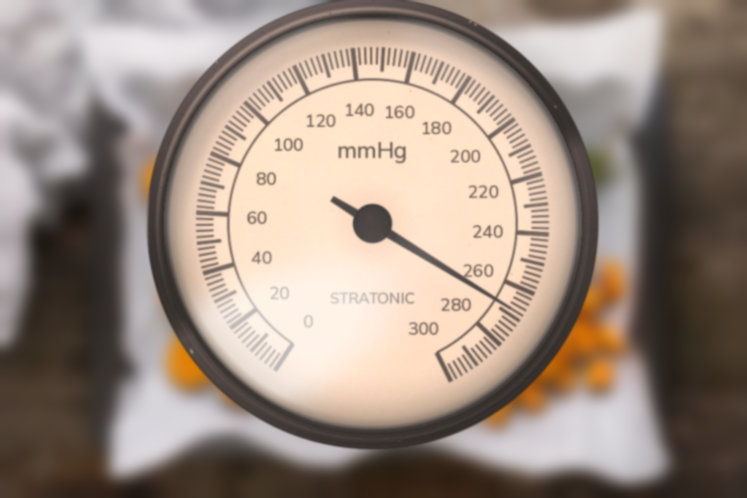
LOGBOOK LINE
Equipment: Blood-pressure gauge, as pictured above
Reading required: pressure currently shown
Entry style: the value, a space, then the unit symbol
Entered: 268 mmHg
